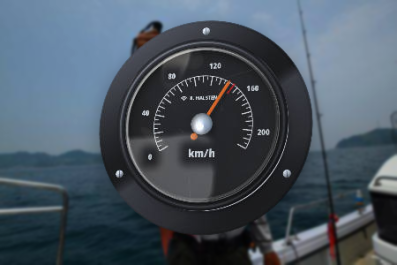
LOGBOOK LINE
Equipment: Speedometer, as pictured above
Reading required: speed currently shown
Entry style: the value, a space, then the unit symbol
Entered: 140 km/h
